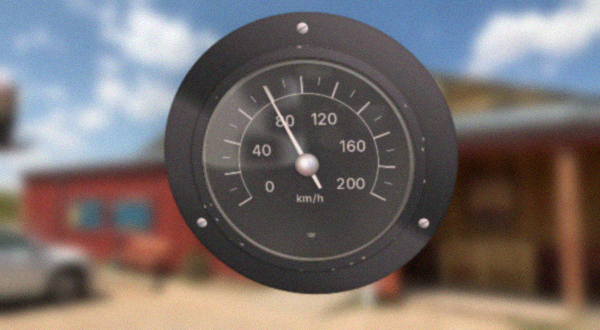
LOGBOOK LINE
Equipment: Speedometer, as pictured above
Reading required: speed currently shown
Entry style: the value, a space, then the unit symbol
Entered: 80 km/h
